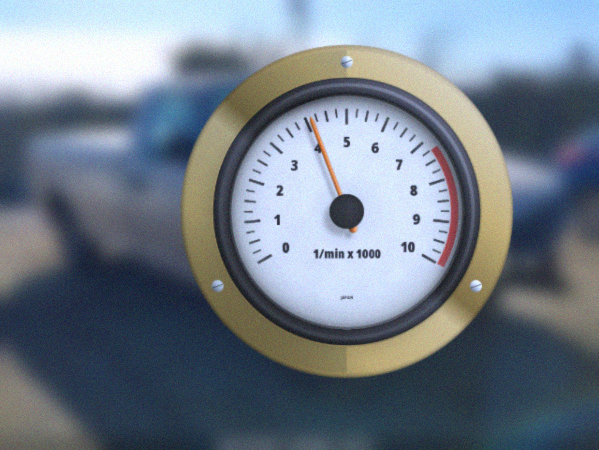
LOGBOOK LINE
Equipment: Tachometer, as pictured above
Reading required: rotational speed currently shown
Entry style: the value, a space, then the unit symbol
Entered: 4125 rpm
